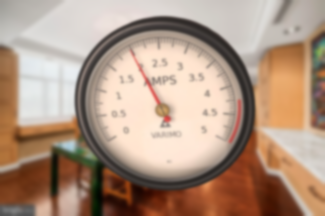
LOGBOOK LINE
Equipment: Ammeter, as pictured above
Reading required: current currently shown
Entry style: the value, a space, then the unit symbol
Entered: 2 A
